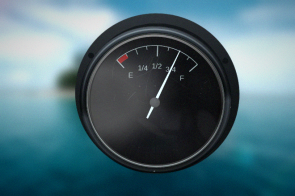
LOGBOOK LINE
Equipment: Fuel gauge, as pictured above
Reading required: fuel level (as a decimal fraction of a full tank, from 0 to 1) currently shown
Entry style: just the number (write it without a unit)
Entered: 0.75
